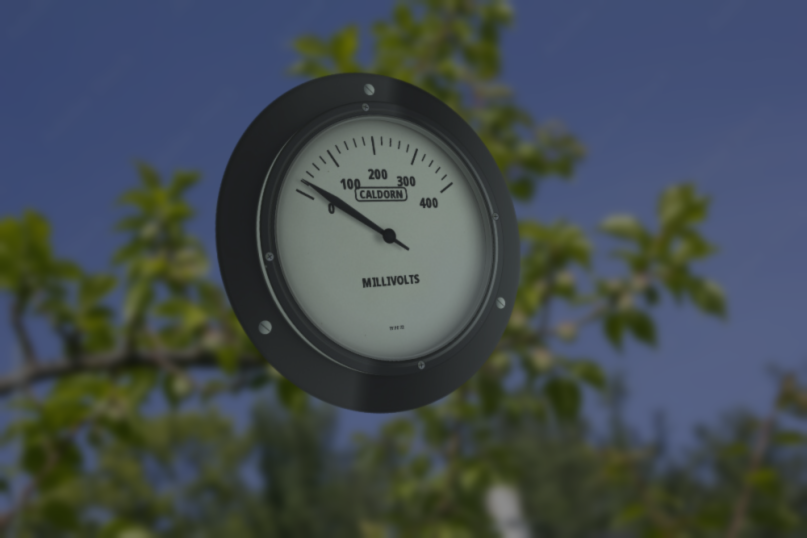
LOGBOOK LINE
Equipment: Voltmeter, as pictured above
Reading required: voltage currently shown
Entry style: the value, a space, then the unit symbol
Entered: 20 mV
